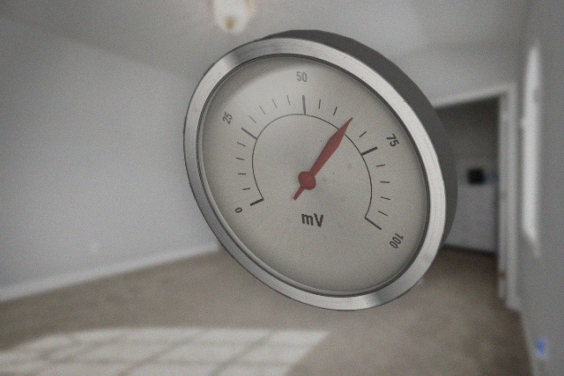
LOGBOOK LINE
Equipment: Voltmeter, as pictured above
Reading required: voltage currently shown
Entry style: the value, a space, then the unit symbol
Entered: 65 mV
